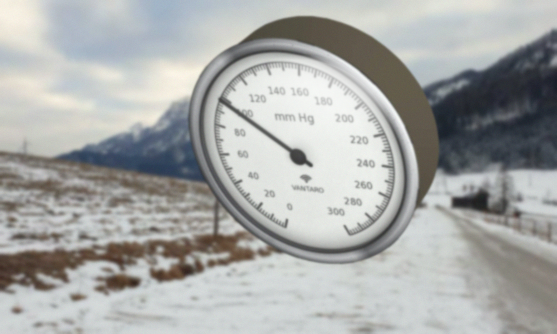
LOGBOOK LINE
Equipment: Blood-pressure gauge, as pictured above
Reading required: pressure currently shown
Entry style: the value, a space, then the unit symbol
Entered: 100 mmHg
